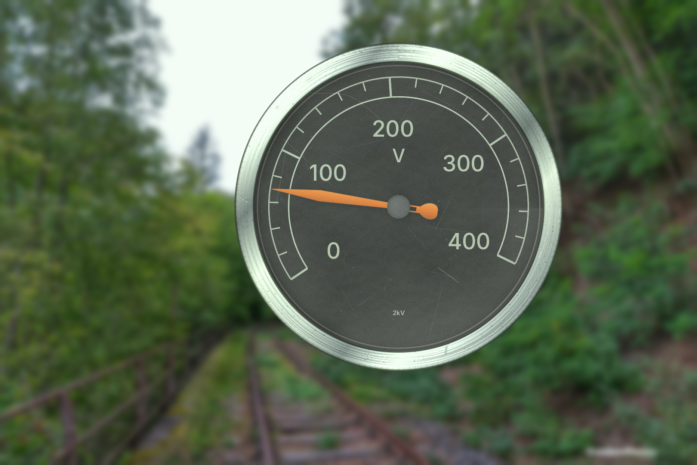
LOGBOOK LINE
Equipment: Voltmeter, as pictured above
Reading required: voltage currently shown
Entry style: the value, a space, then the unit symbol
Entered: 70 V
